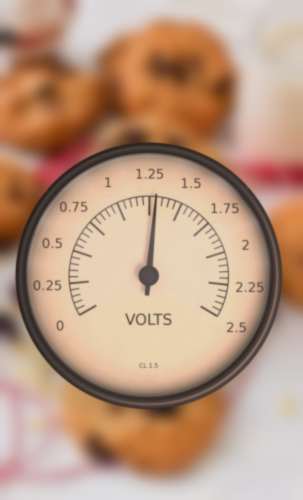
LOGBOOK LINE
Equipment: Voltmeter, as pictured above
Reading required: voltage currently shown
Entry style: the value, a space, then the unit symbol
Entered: 1.3 V
